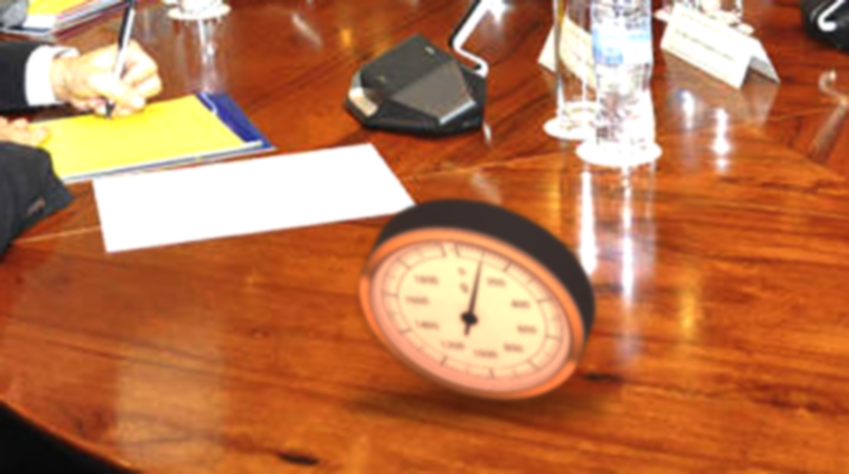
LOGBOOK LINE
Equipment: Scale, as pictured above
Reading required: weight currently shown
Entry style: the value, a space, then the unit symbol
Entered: 100 g
